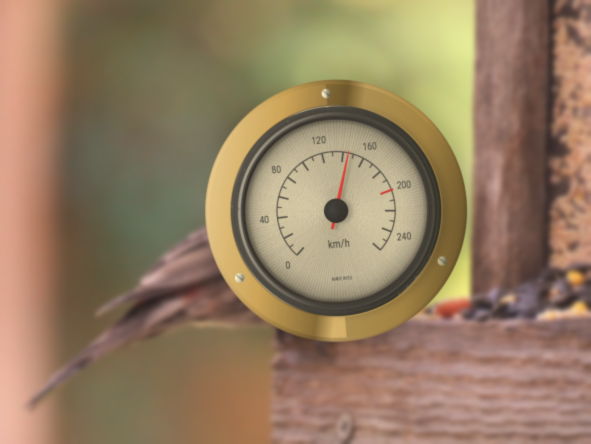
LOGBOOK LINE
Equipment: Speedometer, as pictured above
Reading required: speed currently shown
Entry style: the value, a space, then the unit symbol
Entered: 145 km/h
